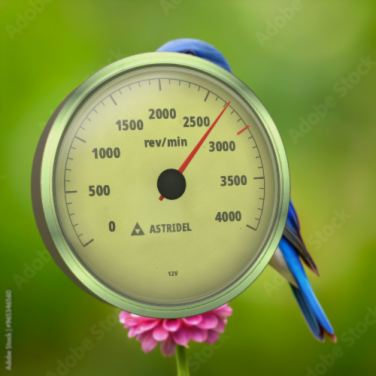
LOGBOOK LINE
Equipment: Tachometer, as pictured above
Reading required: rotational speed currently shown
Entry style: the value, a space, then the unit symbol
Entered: 2700 rpm
